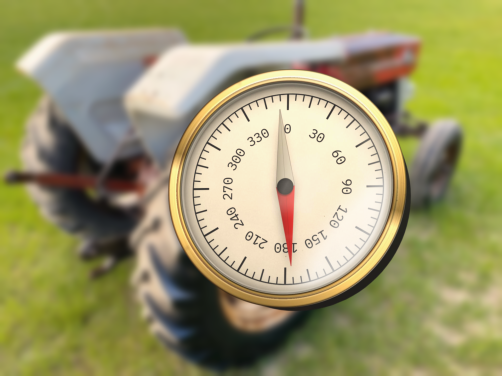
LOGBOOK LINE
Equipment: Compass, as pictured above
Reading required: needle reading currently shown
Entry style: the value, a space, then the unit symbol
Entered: 175 °
